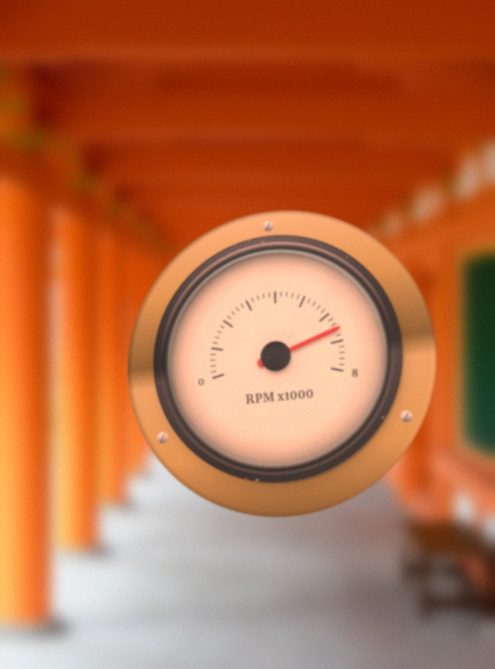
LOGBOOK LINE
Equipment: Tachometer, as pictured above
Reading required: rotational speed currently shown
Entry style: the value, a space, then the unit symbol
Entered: 6600 rpm
